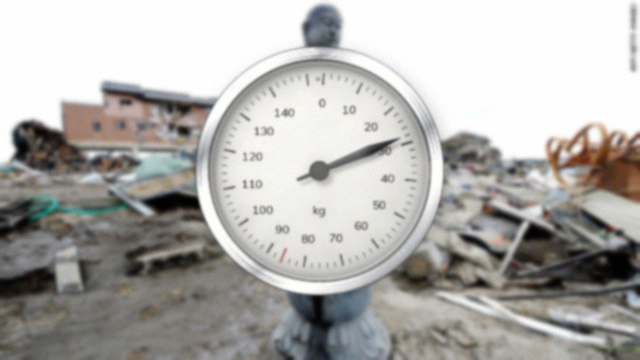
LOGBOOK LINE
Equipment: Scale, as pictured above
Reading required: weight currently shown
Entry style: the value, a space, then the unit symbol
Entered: 28 kg
